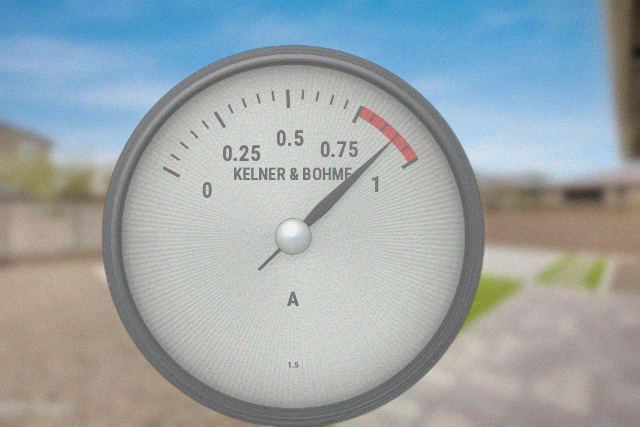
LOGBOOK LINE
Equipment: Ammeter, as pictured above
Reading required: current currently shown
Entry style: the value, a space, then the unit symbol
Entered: 0.9 A
